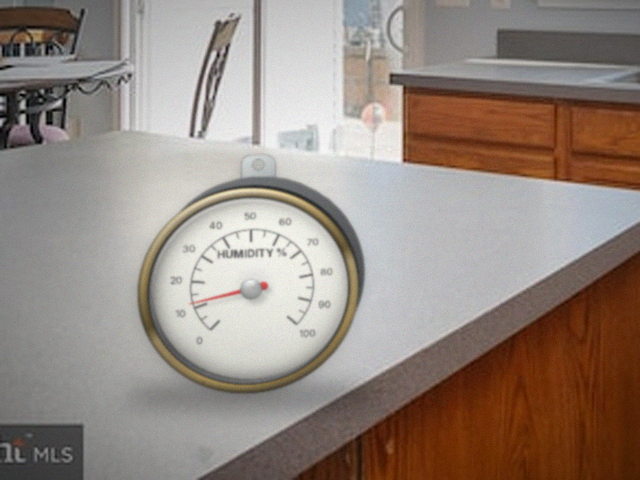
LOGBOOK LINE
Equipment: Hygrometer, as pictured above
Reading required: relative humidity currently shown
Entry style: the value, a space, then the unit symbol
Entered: 12.5 %
